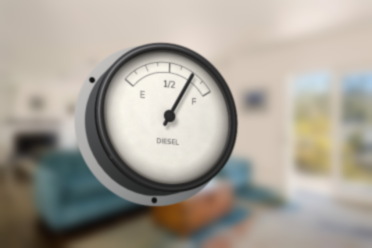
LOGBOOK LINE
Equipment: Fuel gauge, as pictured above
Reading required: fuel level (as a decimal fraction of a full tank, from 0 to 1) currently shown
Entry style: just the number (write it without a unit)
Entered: 0.75
